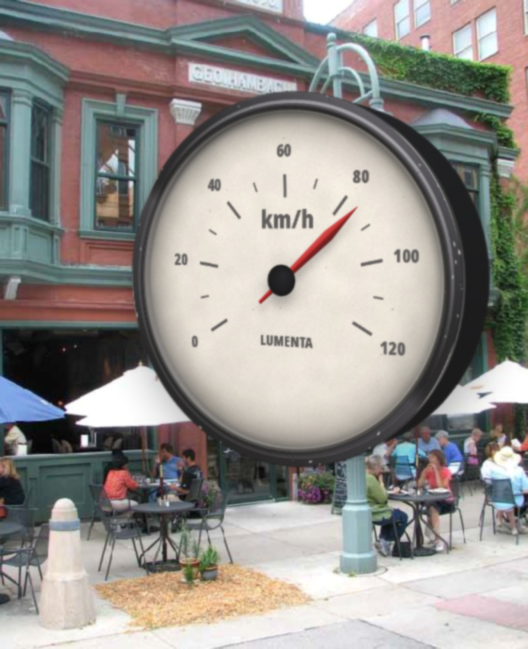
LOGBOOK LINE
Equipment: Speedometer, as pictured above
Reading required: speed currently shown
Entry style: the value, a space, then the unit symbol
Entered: 85 km/h
